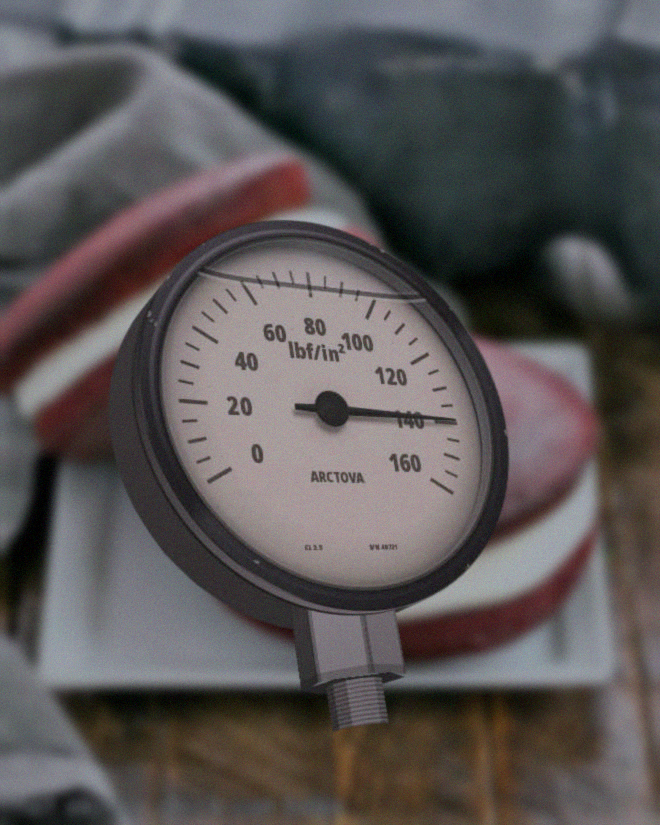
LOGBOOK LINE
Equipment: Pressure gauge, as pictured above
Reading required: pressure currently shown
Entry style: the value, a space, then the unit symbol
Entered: 140 psi
